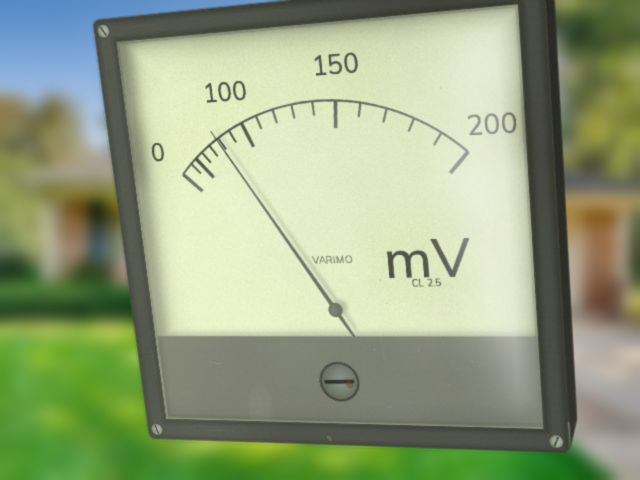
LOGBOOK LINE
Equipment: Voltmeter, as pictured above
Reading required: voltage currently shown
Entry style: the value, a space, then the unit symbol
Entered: 80 mV
